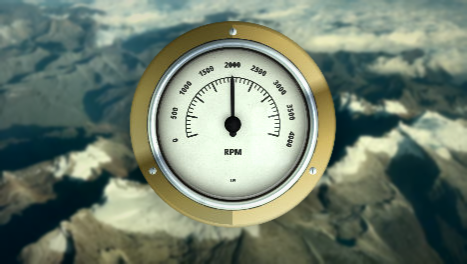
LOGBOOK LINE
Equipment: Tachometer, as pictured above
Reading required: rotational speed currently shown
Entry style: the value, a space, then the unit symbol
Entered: 2000 rpm
